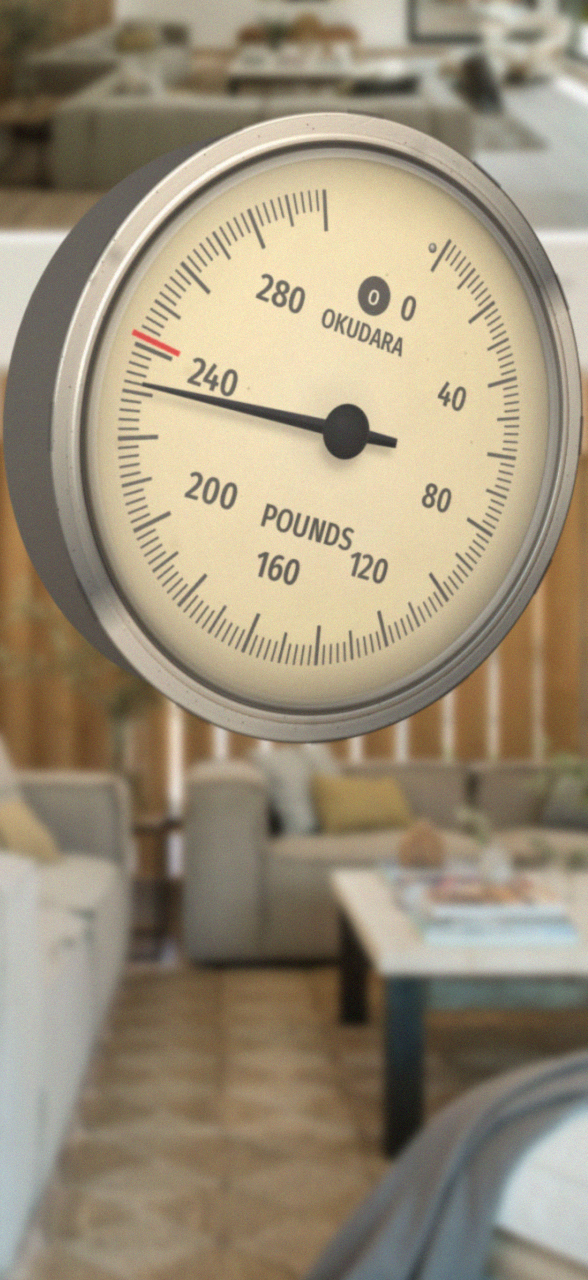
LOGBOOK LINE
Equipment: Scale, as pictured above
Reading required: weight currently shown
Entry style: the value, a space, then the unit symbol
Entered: 232 lb
